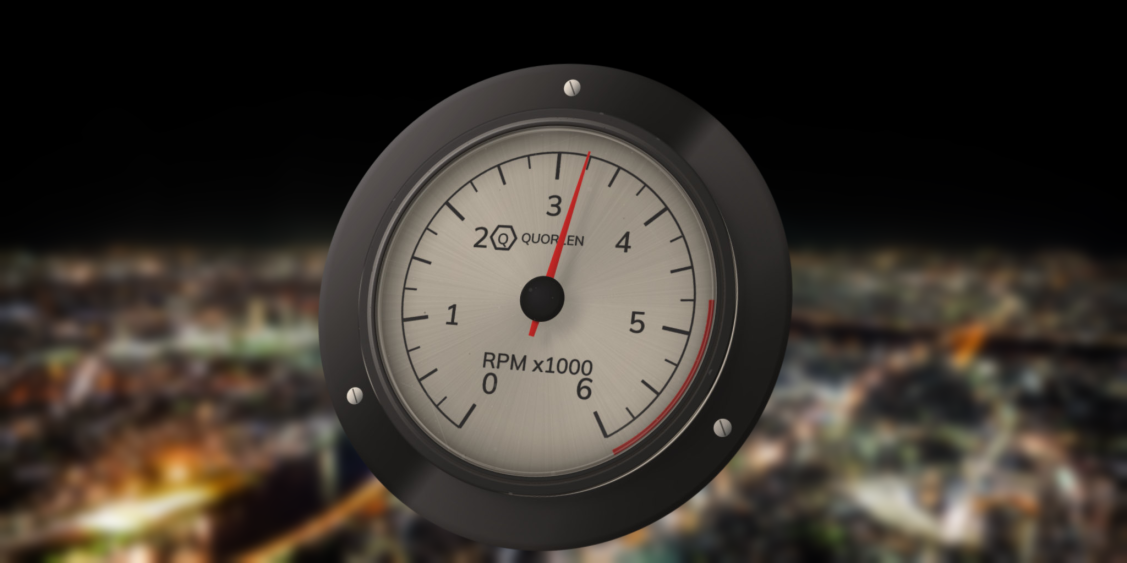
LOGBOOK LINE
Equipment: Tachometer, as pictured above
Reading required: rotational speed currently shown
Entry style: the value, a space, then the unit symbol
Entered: 3250 rpm
